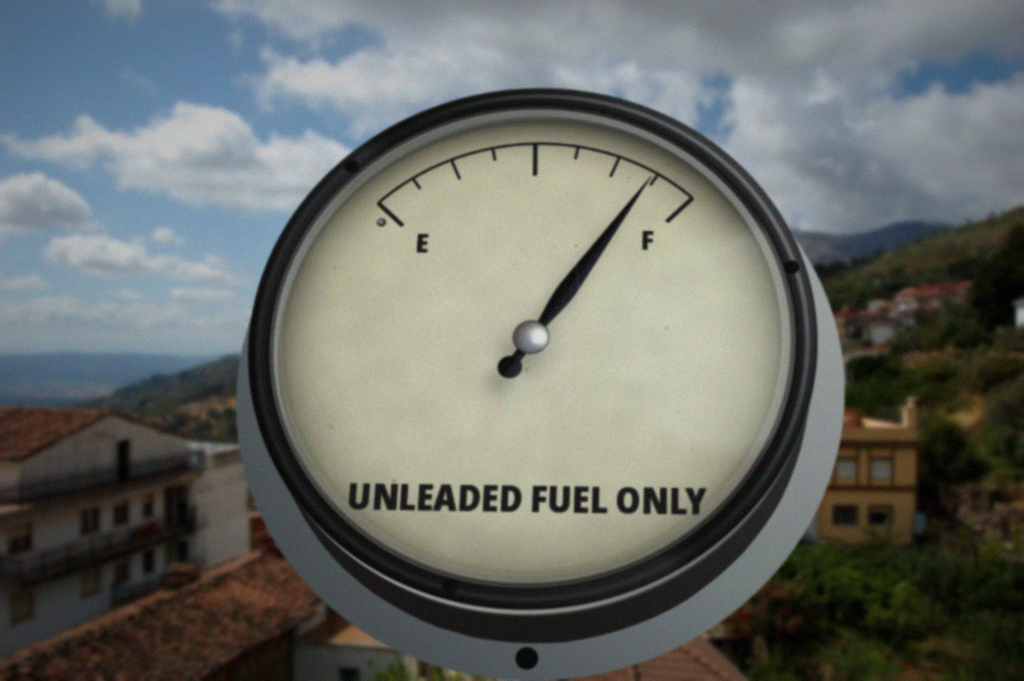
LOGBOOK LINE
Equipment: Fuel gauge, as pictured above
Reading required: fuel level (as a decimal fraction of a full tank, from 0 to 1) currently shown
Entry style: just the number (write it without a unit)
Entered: 0.875
